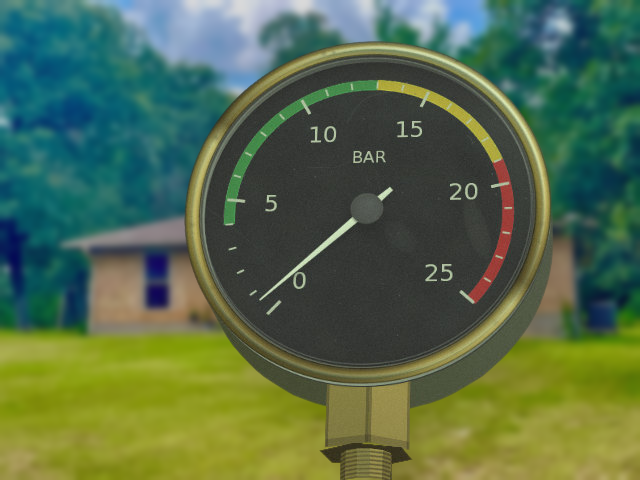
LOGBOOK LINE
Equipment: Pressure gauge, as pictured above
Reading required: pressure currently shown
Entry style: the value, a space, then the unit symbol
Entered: 0.5 bar
